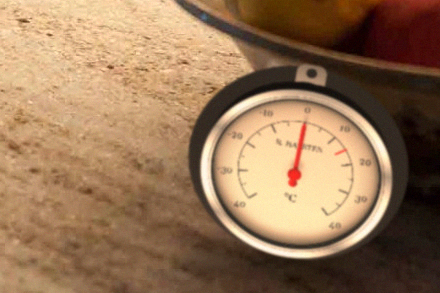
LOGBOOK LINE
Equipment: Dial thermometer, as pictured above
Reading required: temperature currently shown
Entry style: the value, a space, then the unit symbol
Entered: 0 °C
